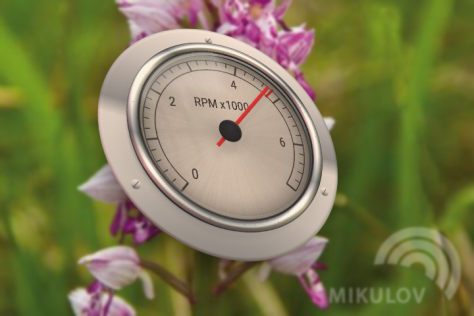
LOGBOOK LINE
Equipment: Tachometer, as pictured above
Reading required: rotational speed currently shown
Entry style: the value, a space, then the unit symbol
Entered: 4700 rpm
